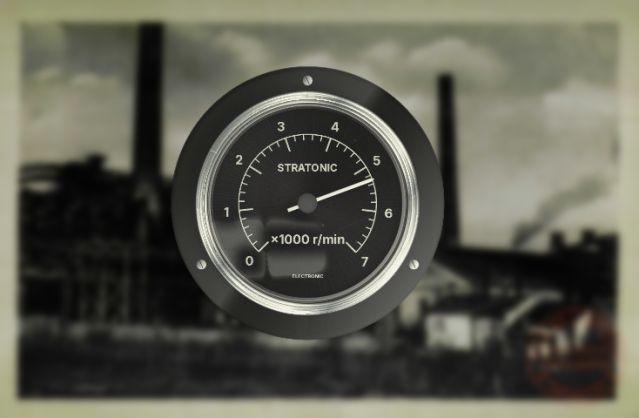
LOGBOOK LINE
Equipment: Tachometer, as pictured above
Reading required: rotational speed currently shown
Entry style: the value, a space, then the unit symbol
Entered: 5300 rpm
